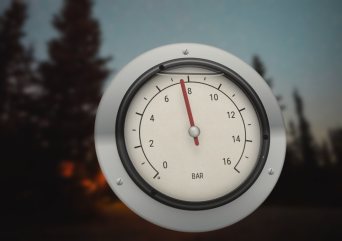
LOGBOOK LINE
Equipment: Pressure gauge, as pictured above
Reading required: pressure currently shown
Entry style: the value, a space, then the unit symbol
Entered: 7.5 bar
